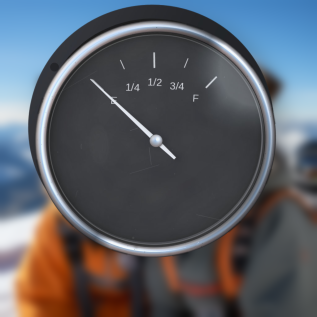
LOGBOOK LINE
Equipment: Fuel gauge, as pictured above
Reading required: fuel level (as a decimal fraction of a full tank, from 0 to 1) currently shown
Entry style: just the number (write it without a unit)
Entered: 0
